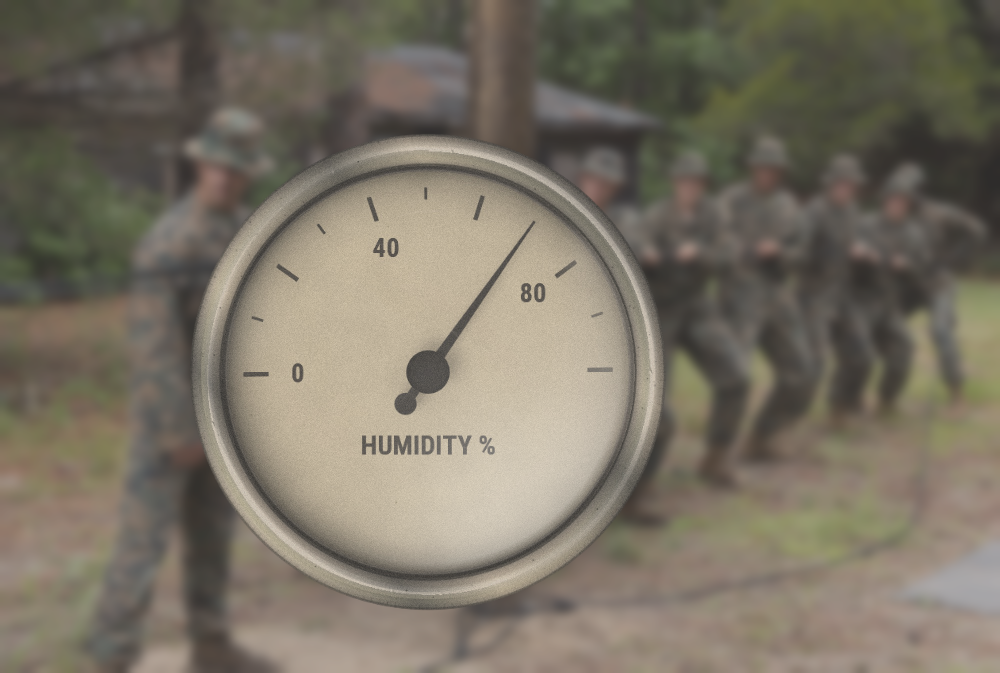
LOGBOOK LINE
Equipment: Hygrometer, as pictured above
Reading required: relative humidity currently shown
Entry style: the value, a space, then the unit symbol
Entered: 70 %
